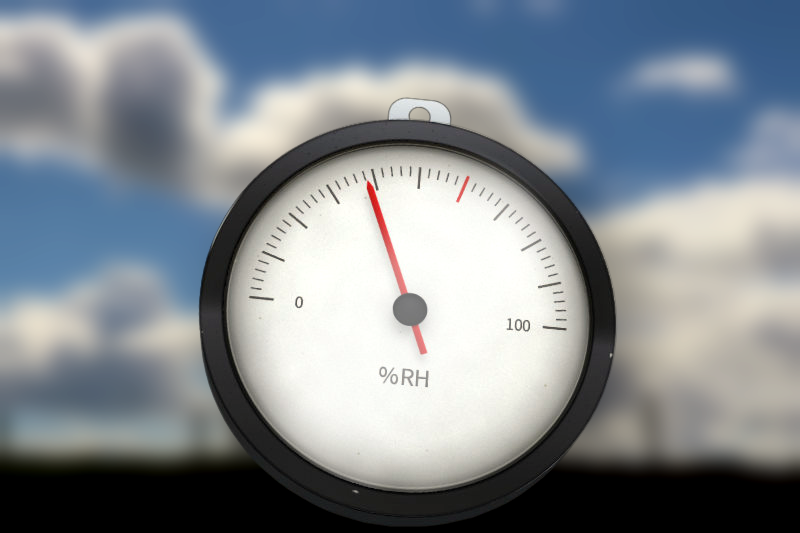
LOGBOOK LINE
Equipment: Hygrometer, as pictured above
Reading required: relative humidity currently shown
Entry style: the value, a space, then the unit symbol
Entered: 38 %
